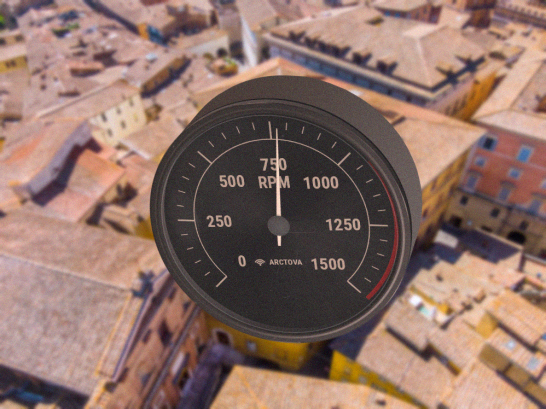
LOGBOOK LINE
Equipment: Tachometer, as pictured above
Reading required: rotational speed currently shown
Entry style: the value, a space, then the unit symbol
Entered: 775 rpm
